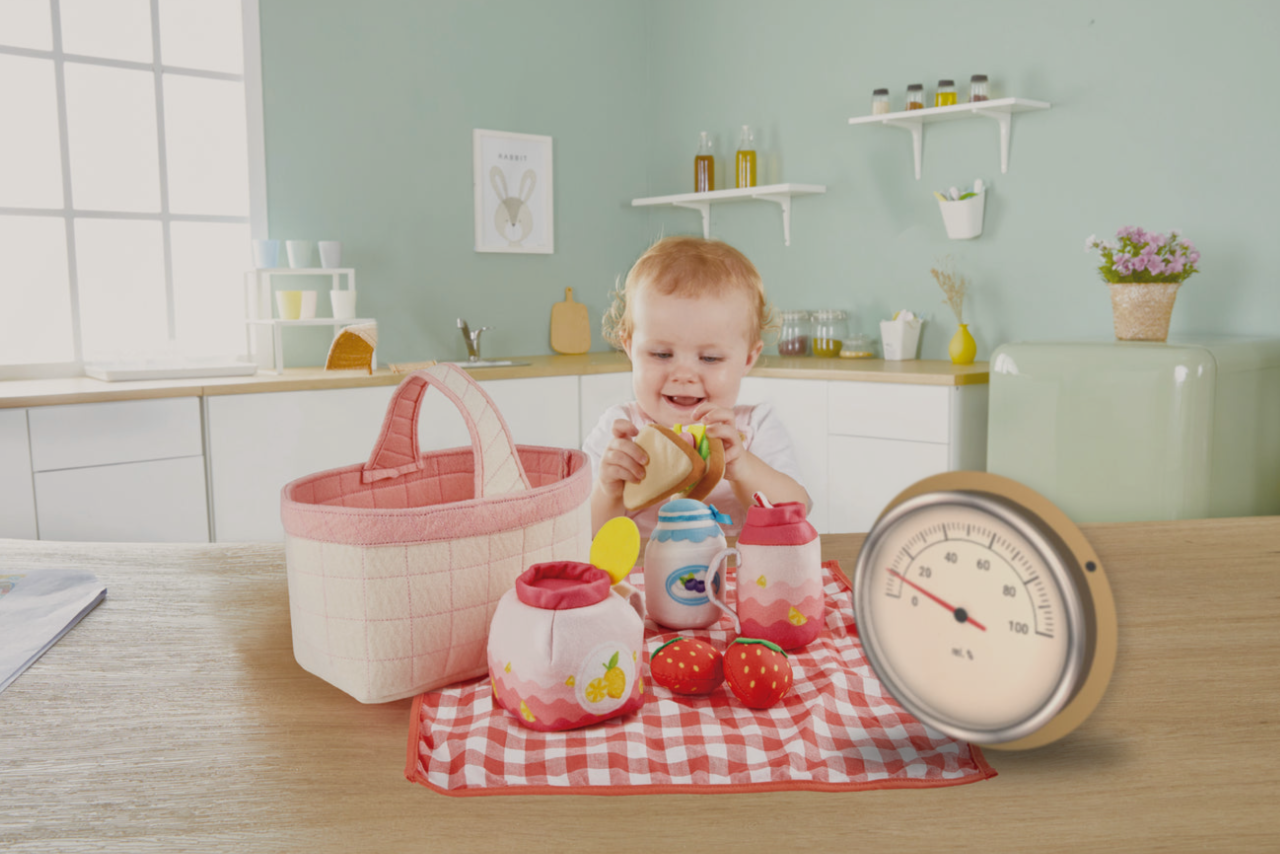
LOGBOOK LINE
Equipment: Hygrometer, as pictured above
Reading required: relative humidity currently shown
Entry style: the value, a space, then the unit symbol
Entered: 10 %
